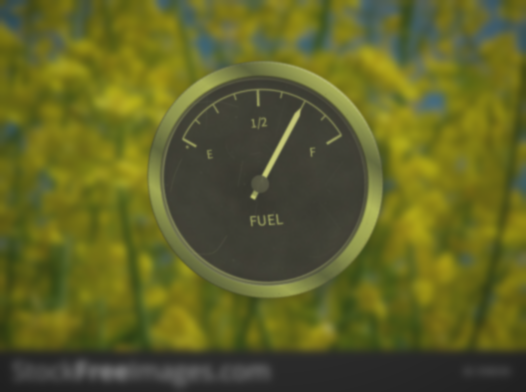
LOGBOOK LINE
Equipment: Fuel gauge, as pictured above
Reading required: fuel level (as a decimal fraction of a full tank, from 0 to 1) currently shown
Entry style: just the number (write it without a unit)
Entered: 0.75
